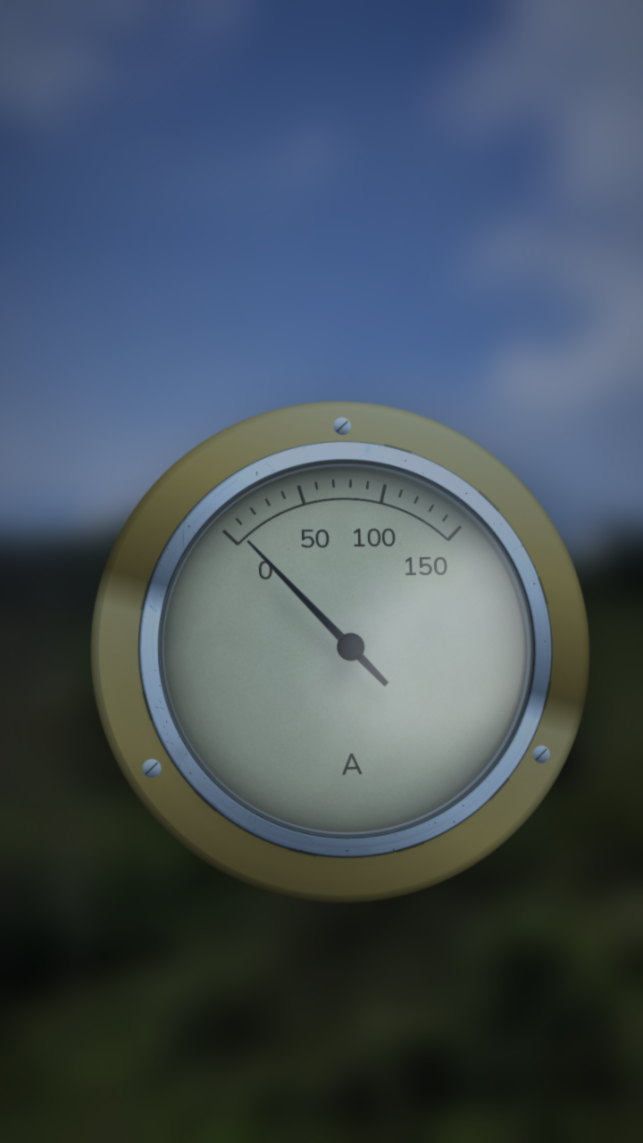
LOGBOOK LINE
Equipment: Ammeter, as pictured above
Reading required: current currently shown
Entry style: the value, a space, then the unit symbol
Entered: 5 A
